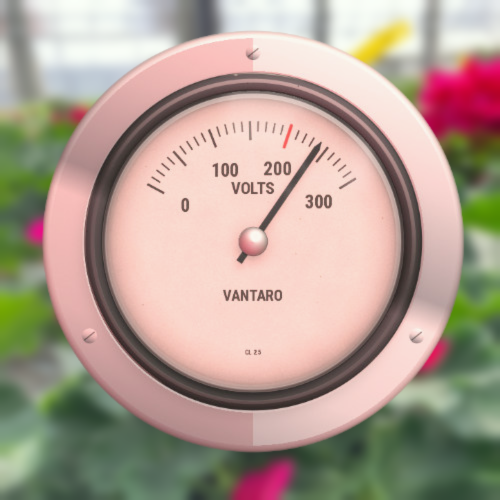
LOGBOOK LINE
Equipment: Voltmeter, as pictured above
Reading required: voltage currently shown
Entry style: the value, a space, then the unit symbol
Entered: 240 V
